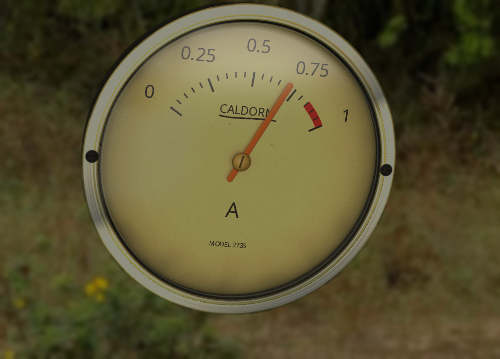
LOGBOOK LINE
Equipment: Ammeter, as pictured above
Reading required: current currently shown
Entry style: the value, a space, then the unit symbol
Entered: 0.7 A
